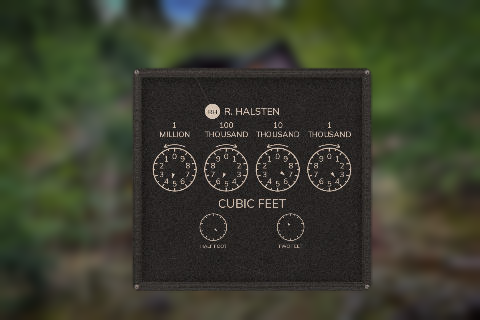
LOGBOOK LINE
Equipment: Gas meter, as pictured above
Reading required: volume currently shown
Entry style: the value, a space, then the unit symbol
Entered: 456400 ft³
